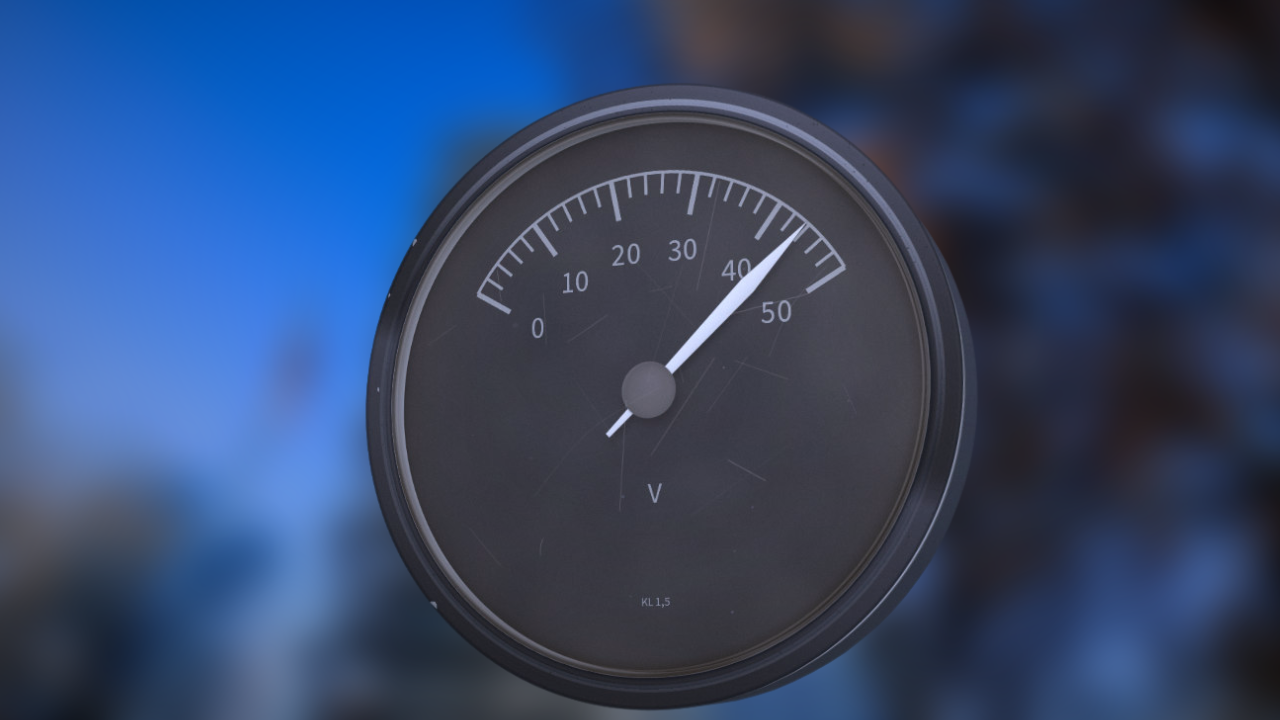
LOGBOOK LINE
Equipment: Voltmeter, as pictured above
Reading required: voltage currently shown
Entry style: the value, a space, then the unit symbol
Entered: 44 V
